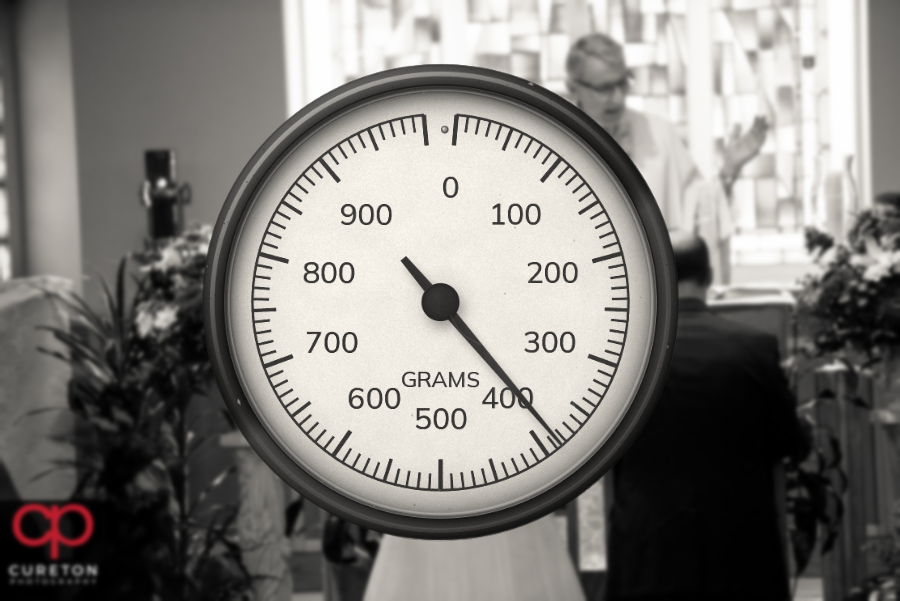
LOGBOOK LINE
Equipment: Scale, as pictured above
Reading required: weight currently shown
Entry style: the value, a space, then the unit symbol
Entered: 385 g
